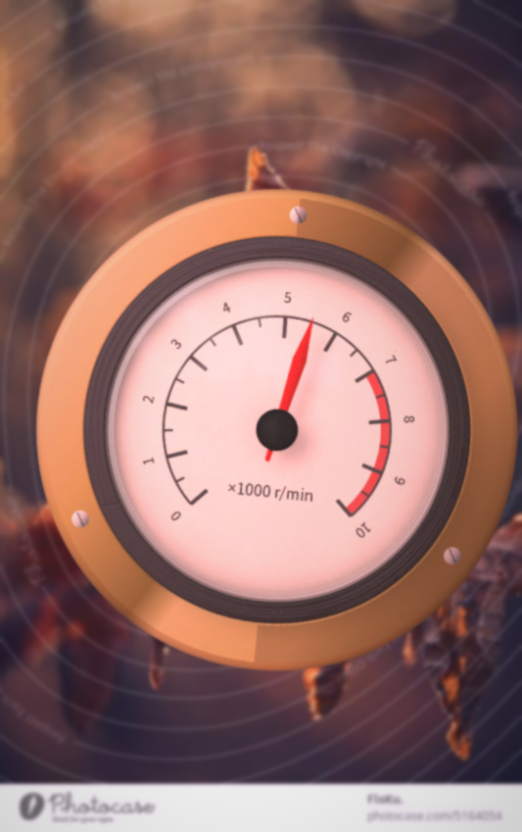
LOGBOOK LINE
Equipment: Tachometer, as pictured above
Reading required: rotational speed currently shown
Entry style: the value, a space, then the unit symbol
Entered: 5500 rpm
